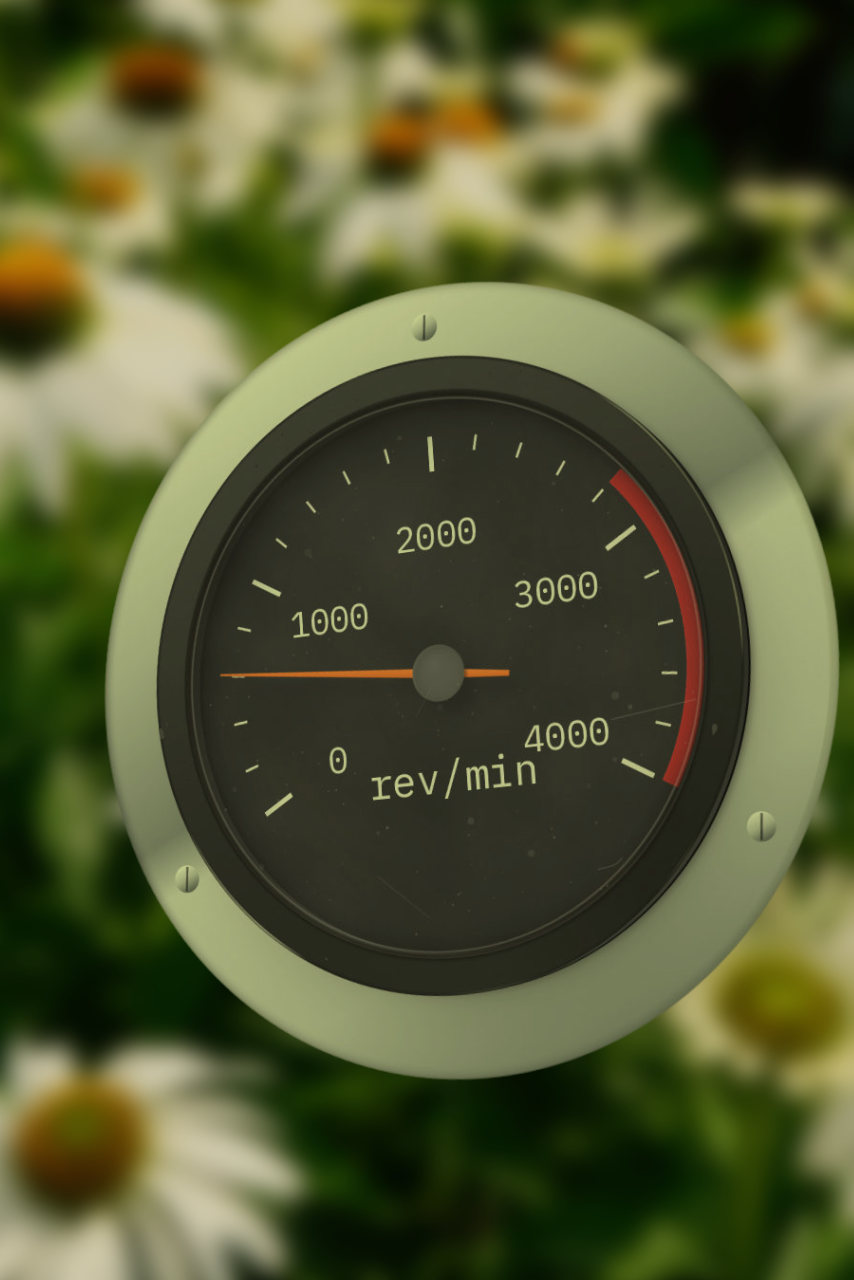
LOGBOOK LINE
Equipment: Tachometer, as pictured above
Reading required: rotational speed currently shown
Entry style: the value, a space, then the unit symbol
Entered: 600 rpm
